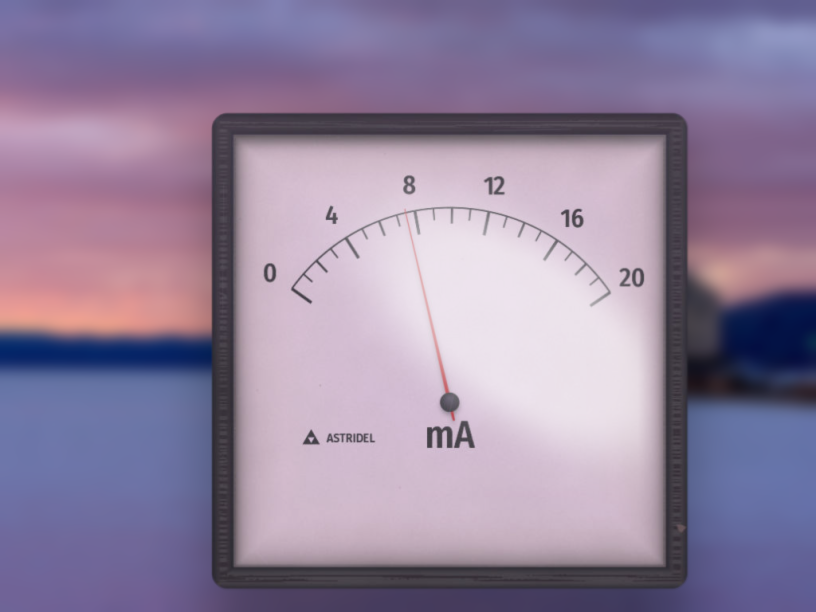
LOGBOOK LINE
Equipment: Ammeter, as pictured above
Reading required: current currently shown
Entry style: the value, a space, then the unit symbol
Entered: 7.5 mA
